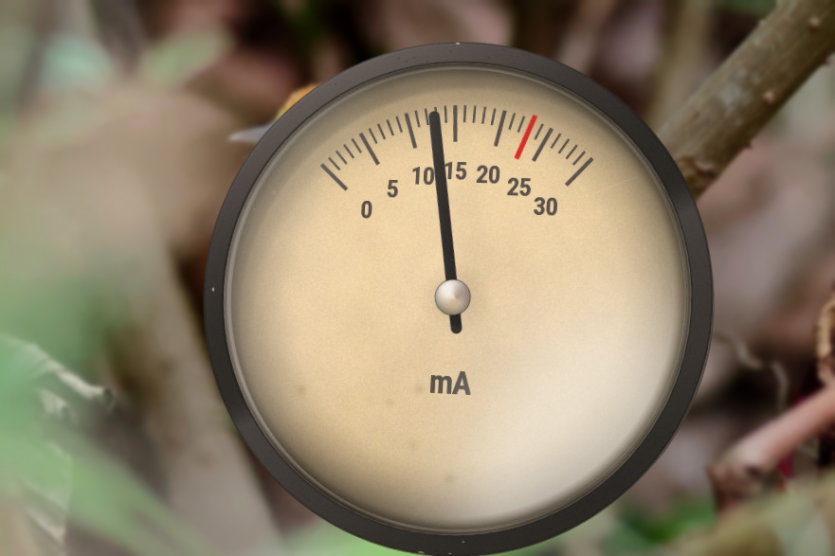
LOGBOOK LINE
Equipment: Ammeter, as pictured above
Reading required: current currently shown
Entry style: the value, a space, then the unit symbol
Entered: 13 mA
